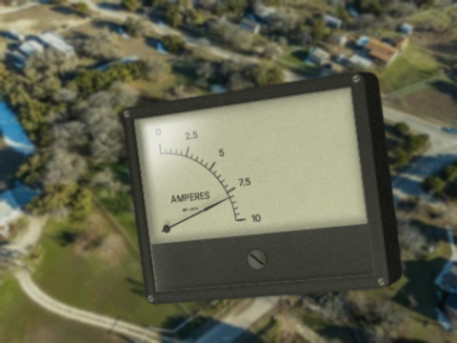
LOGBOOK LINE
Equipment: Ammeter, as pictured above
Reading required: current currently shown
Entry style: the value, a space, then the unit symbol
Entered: 8 A
